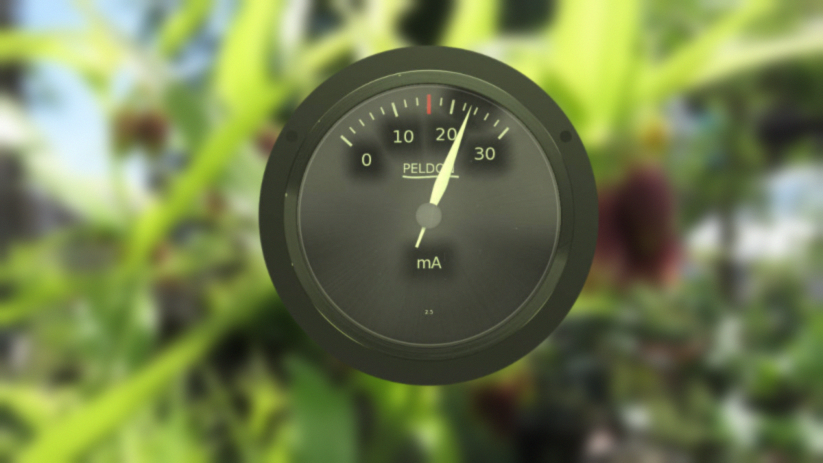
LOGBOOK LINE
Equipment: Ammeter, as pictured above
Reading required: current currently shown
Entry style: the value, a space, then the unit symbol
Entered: 23 mA
